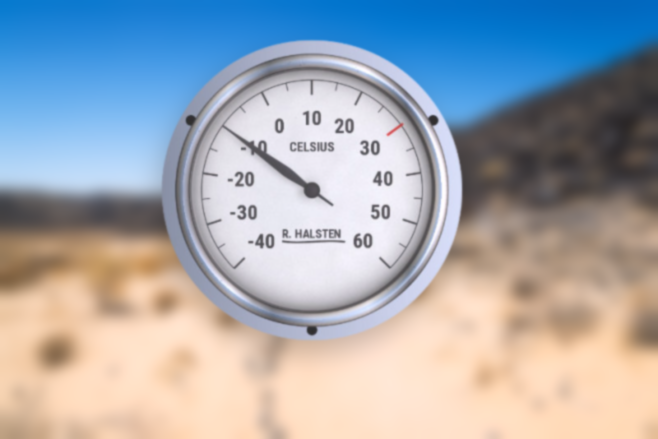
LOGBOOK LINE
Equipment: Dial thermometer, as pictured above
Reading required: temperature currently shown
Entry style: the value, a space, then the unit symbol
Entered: -10 °C
